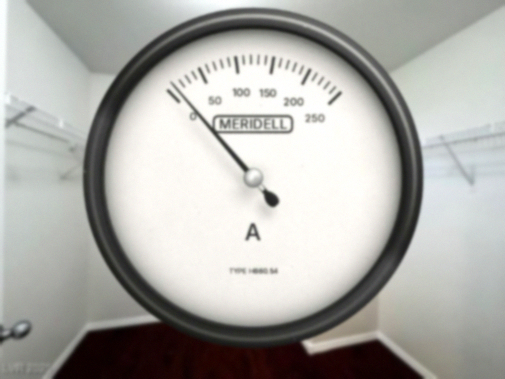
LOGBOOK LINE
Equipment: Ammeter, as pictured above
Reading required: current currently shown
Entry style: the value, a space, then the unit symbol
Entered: 10 A
